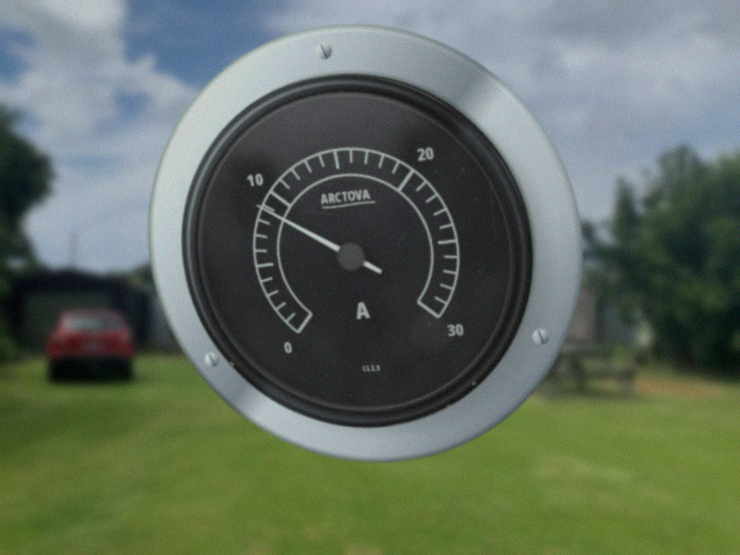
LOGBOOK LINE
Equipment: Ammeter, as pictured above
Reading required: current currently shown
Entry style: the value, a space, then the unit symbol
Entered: 9 A
